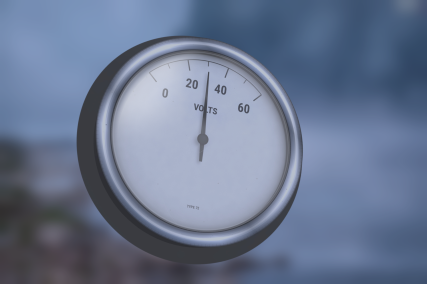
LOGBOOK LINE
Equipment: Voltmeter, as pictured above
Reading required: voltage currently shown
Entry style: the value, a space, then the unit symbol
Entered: 30 V
